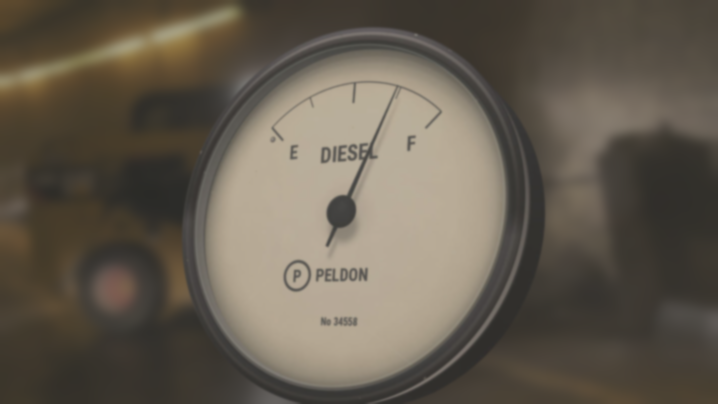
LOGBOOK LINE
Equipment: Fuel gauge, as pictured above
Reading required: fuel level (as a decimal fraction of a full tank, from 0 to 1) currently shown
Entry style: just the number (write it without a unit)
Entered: 0.75
